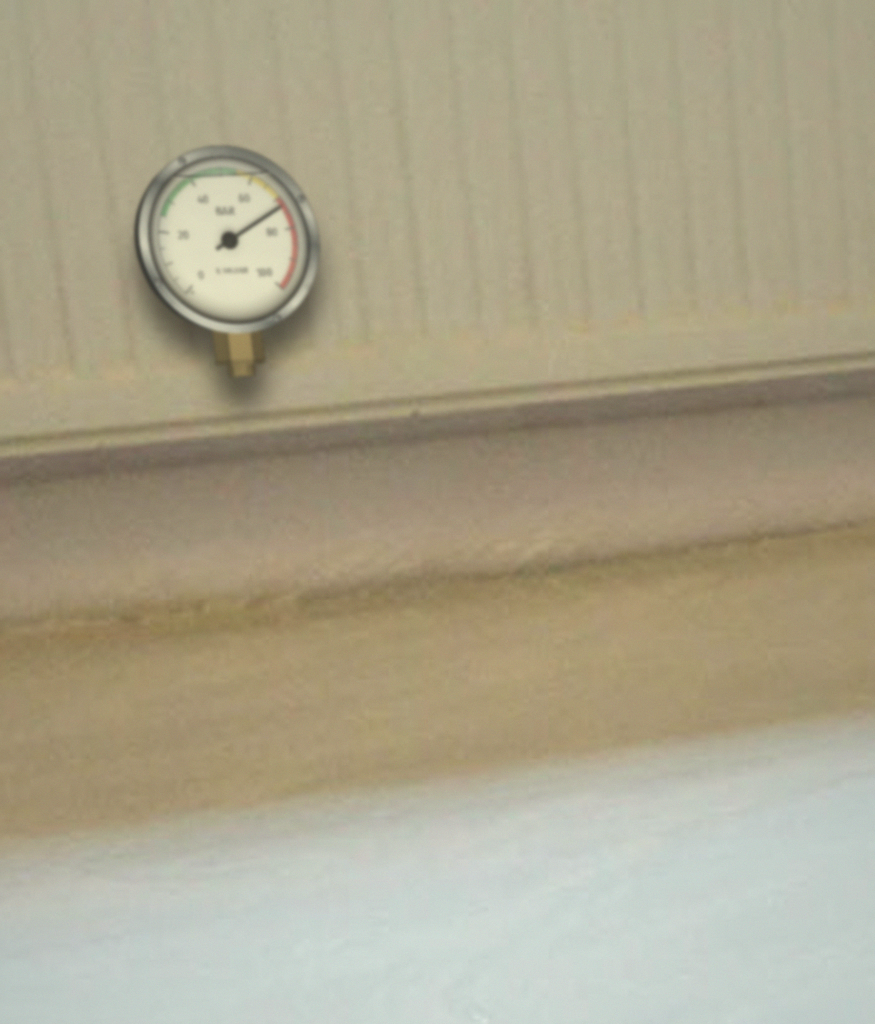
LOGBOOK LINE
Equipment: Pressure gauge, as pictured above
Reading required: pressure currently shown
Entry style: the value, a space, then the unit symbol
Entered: 72.5 bar
